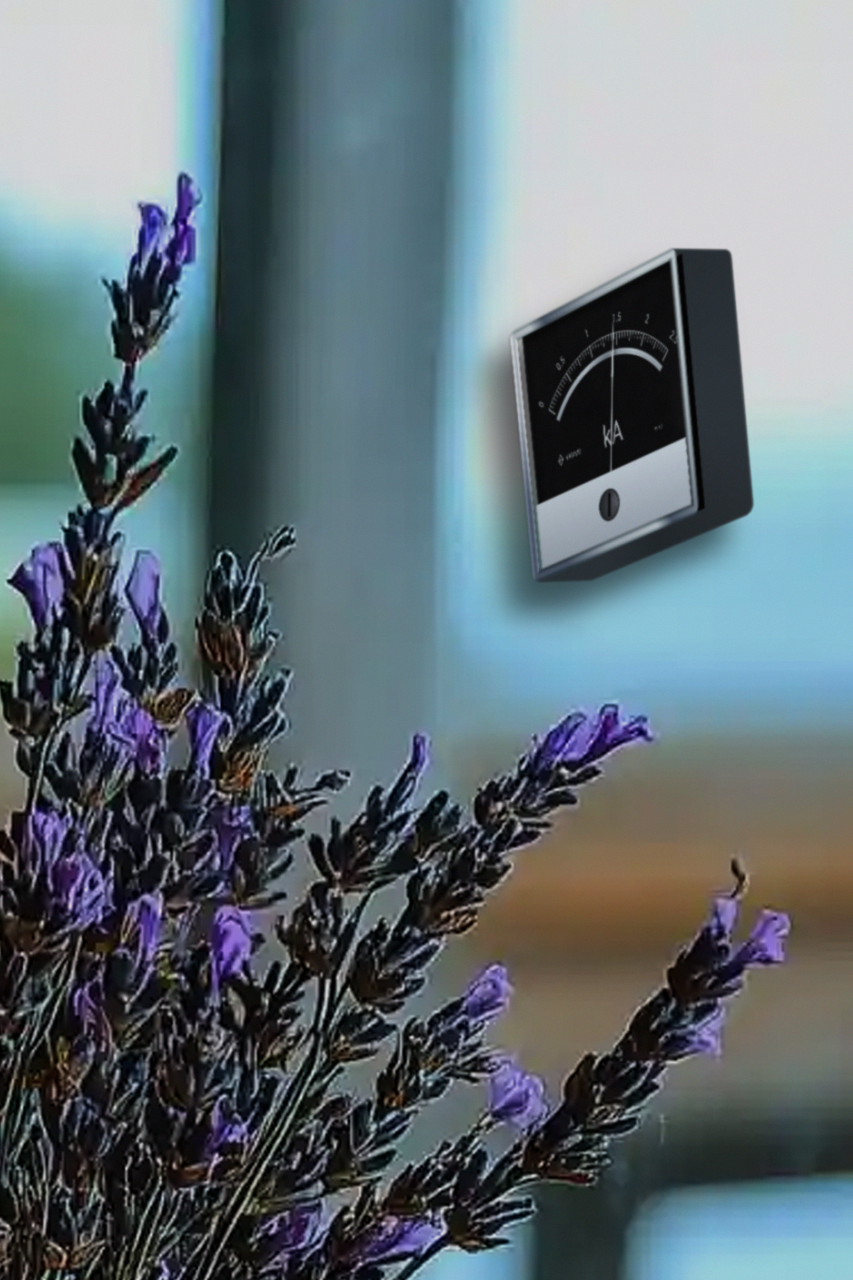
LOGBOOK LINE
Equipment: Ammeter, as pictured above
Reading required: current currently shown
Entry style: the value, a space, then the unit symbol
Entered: 1.5 kA
